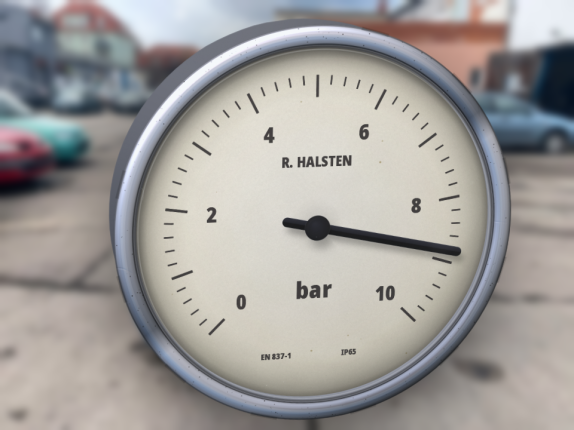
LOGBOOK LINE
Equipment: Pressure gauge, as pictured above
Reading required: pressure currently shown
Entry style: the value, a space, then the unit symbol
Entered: 8.8 bar
